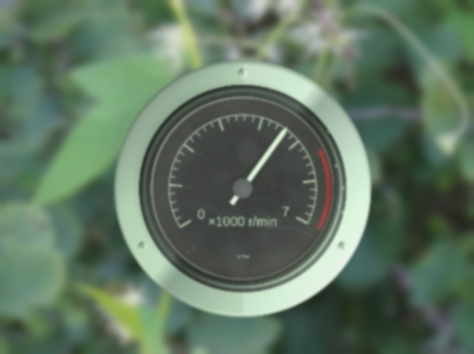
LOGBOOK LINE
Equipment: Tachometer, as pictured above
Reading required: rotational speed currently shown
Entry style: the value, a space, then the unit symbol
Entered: 4600 rpm
